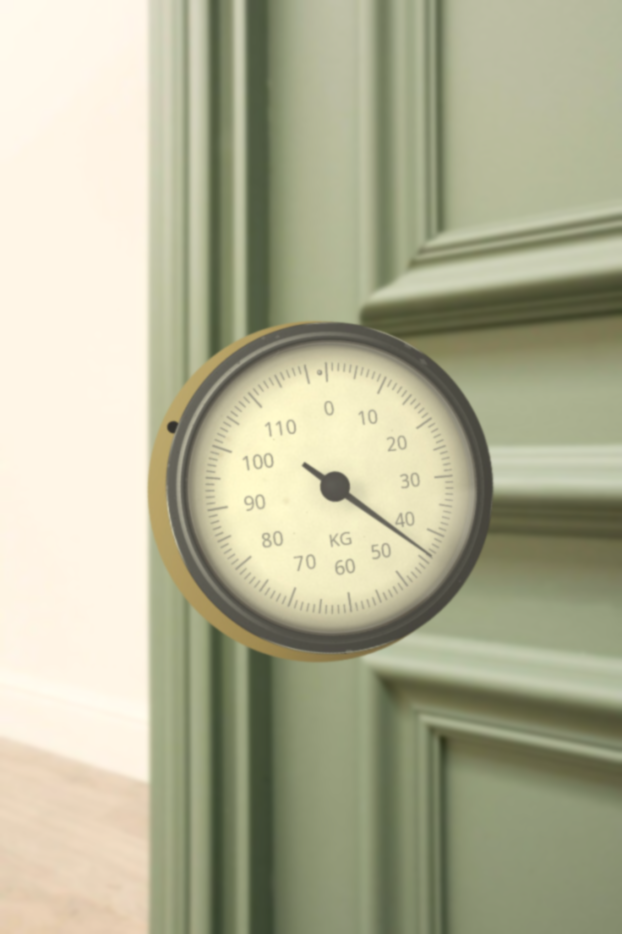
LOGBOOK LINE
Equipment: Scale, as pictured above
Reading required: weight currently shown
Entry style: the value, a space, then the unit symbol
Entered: 44 kg
